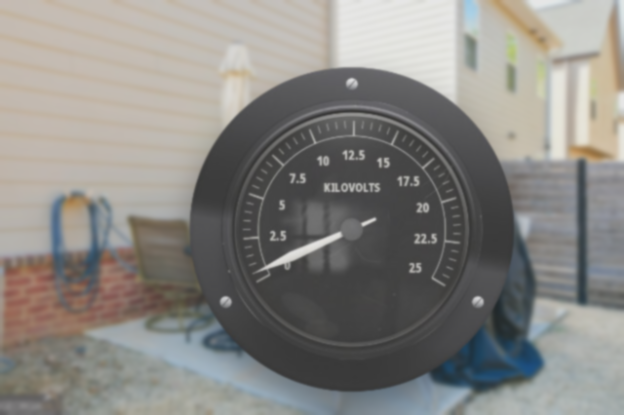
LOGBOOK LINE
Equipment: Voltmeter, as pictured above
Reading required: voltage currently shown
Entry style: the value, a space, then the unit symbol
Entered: 0.5 kV
